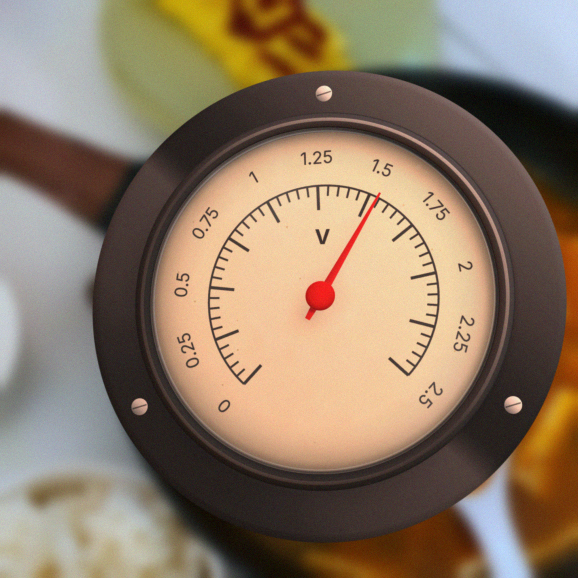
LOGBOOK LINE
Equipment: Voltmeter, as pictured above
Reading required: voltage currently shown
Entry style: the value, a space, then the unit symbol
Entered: 1.55 V
